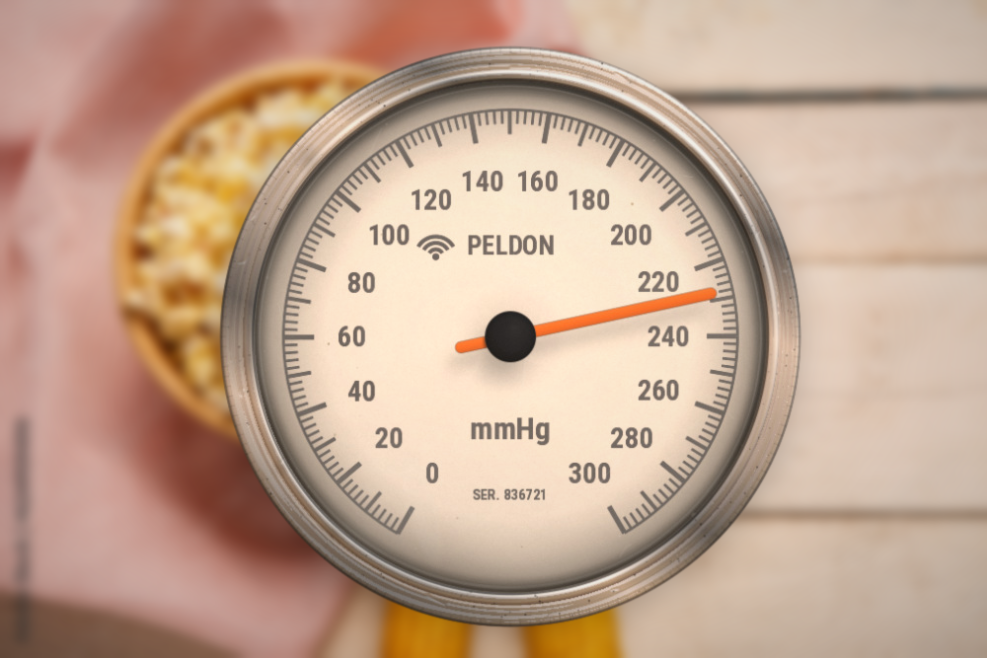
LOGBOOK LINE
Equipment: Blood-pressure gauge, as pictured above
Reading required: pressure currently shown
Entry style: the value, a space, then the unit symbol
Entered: 228 mmHg
